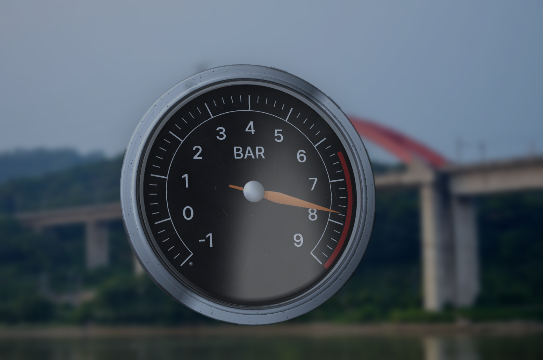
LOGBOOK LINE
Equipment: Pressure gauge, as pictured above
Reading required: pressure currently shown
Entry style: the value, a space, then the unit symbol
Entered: 7.8 bar
